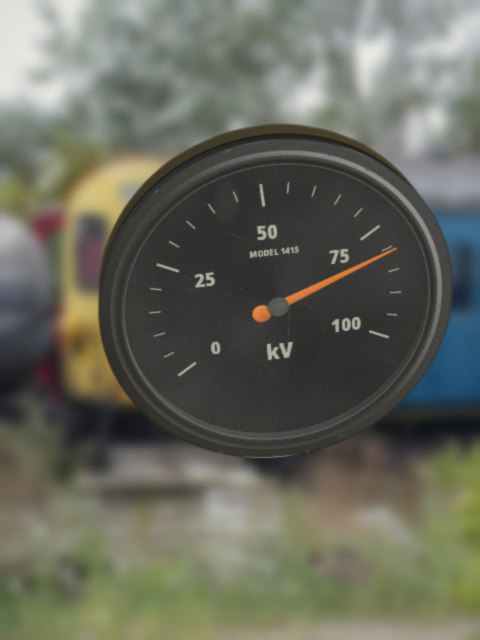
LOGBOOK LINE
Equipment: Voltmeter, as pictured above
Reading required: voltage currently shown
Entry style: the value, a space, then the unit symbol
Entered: 80 kV
